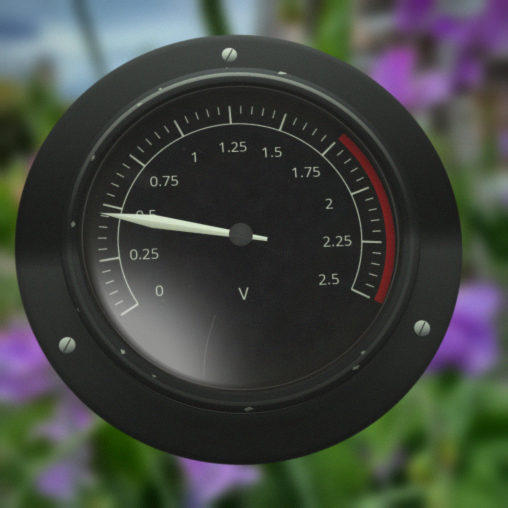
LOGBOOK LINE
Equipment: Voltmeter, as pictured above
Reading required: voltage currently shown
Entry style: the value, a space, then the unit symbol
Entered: 0.45 V
